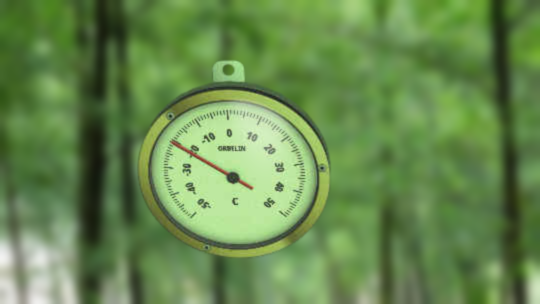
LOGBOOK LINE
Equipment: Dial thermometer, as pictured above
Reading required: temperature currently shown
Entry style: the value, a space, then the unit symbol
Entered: -20 °C
